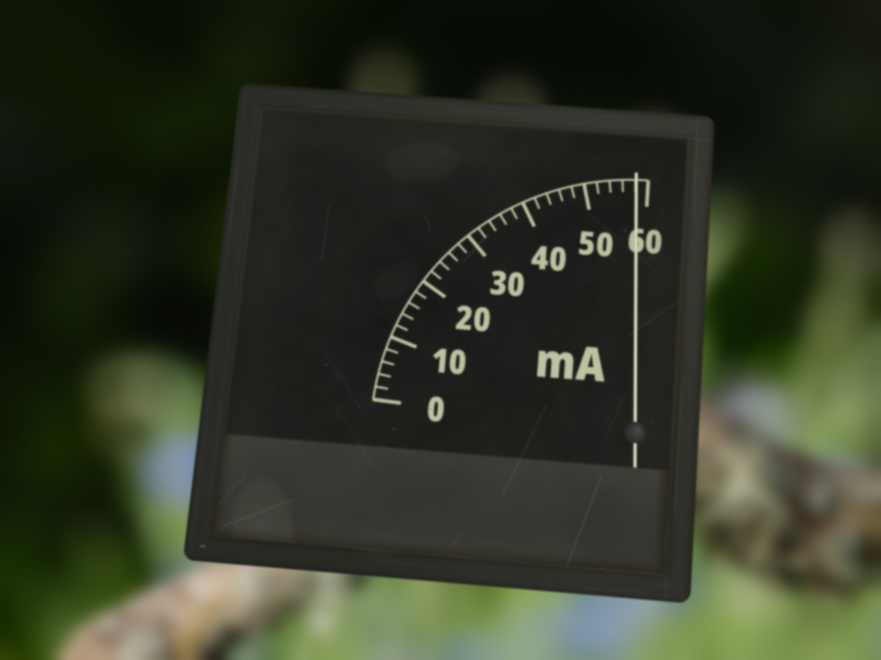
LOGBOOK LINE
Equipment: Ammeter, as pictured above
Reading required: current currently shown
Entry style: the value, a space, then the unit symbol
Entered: 58 mA
